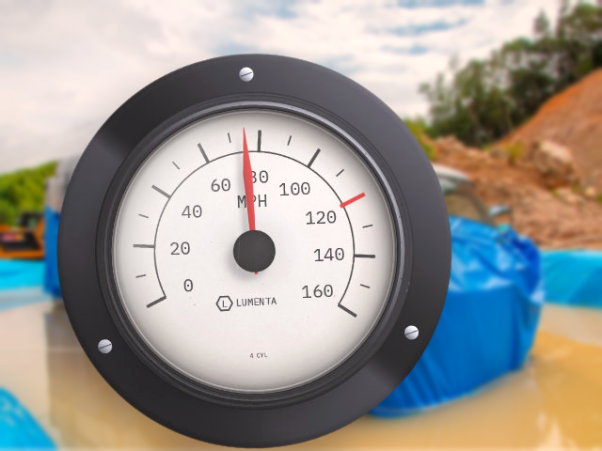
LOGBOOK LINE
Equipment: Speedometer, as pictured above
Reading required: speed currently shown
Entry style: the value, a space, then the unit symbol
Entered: 75 mph
